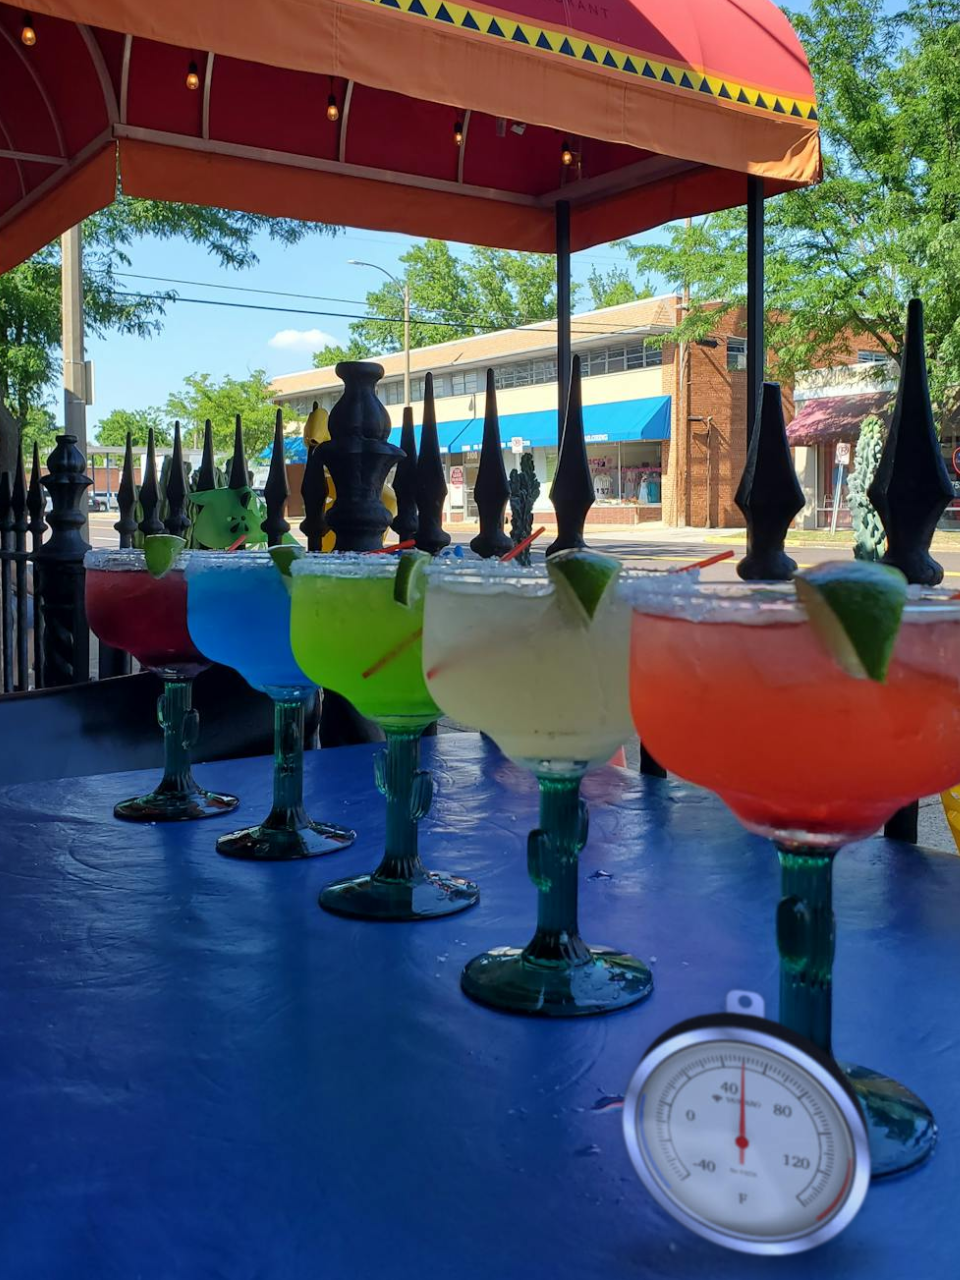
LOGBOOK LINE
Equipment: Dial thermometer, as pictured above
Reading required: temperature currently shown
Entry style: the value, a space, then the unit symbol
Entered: 50 °F
